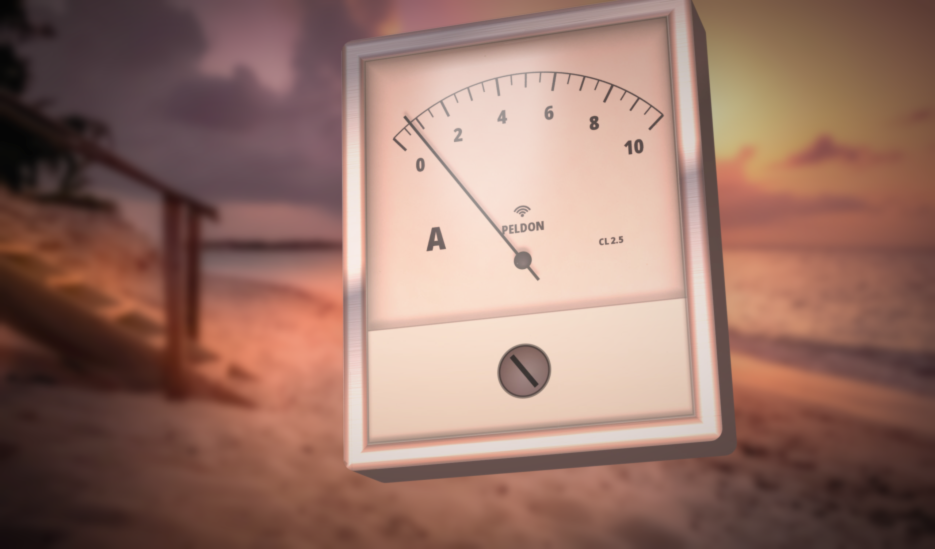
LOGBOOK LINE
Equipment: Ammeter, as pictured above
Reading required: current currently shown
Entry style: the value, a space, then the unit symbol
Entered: 0.75 A
